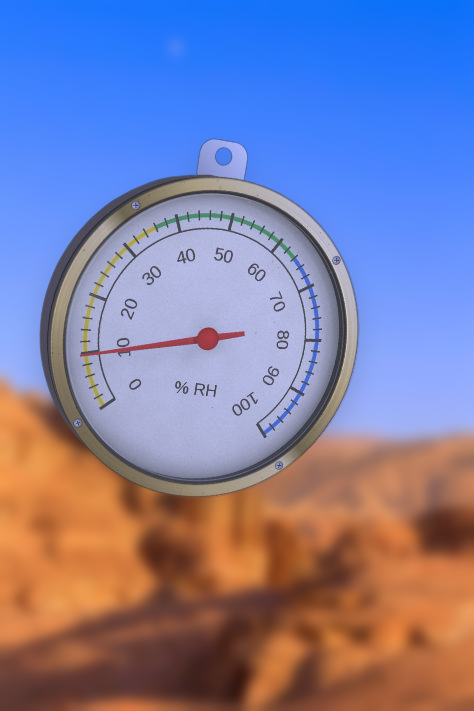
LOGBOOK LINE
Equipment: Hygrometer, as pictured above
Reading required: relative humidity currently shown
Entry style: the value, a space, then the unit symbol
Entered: 10 %
